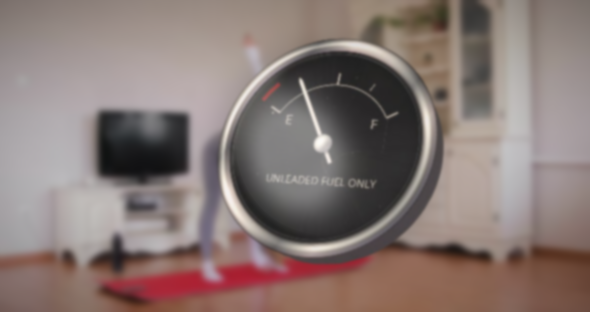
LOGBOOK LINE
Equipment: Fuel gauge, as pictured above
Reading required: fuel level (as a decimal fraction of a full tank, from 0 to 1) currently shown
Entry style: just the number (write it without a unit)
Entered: 0.25
